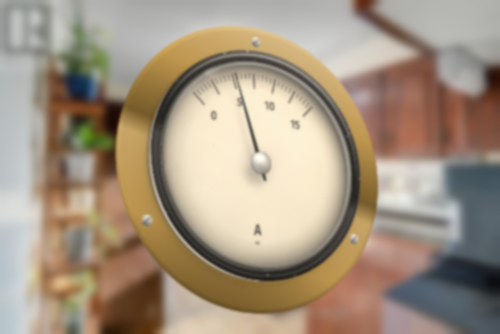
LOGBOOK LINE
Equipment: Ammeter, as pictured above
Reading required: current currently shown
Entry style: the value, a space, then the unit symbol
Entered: 5 A
